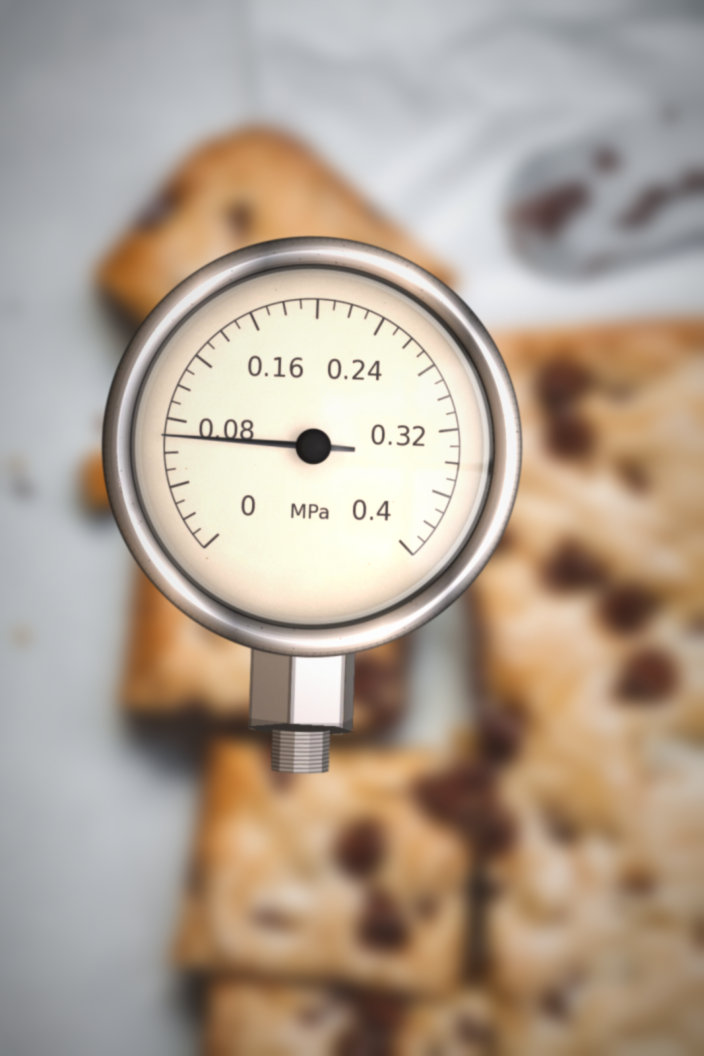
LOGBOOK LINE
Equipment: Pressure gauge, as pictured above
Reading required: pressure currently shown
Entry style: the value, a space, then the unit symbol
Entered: 0.07 MPa
